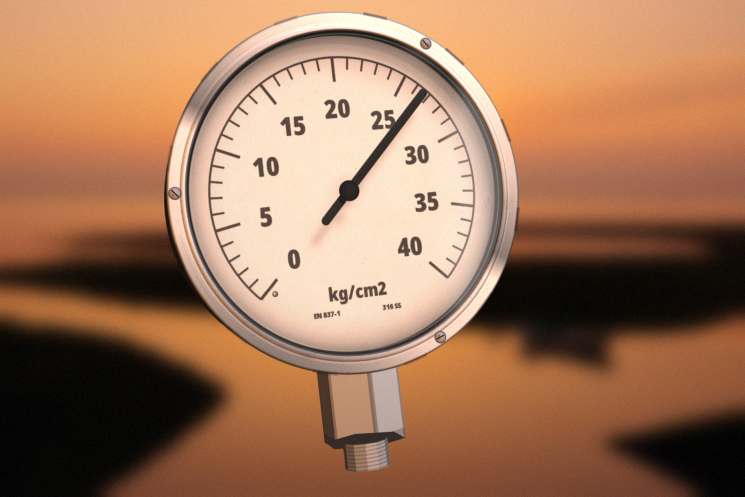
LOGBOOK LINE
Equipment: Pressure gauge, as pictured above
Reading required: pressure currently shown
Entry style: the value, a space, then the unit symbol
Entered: 26.5 kg/cm²
